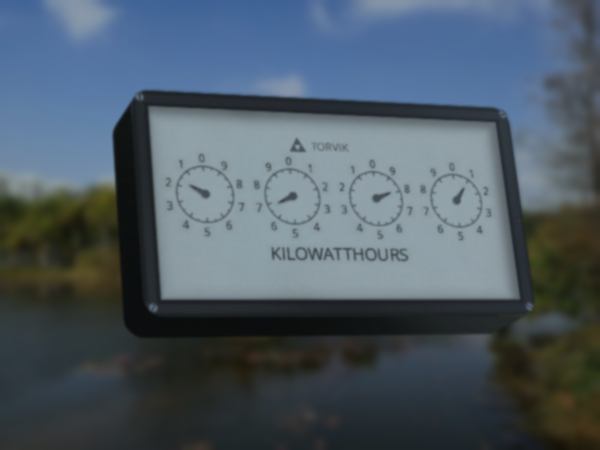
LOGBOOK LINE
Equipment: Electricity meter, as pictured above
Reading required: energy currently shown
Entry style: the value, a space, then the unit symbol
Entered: 1681 kWh
